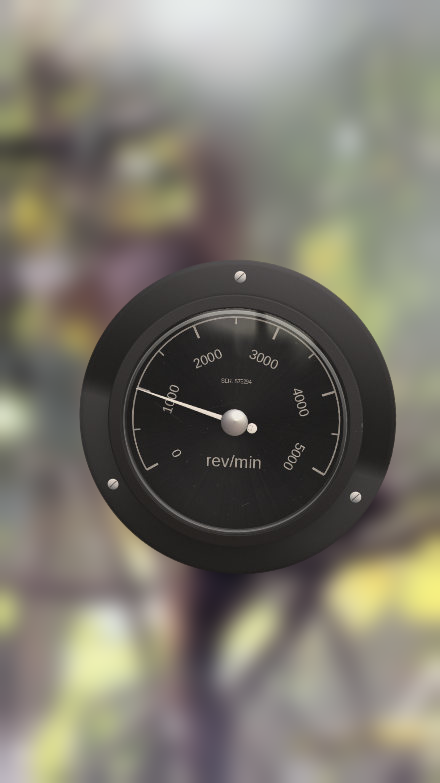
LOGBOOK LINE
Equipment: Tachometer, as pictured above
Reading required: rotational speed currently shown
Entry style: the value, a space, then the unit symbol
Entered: 1000 rpm
